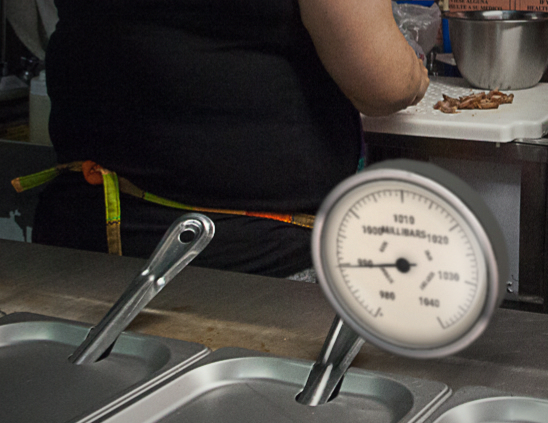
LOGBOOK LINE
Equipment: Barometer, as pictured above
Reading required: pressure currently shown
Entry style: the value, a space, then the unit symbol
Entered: 990 mbar
